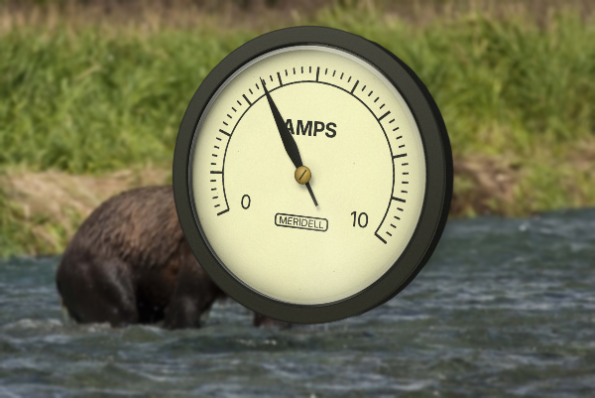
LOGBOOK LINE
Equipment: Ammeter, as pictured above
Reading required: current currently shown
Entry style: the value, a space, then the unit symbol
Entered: 3.6 A
